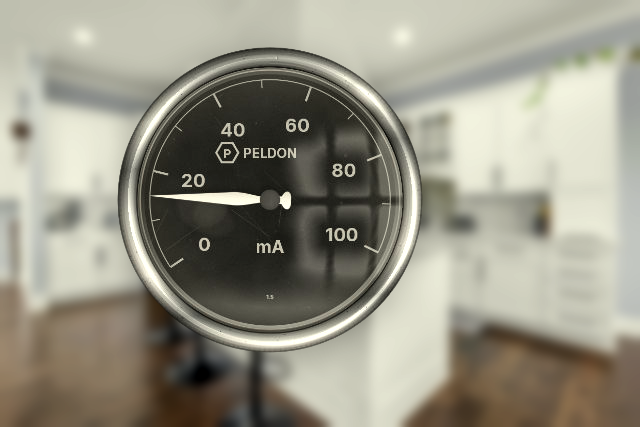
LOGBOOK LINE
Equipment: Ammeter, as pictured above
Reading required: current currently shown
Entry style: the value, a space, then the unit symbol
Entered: 15 mA
